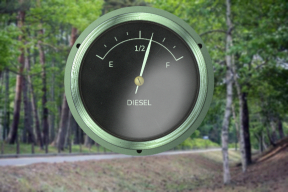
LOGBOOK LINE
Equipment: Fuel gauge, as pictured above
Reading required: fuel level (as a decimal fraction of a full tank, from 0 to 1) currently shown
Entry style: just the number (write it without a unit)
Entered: 0.625
